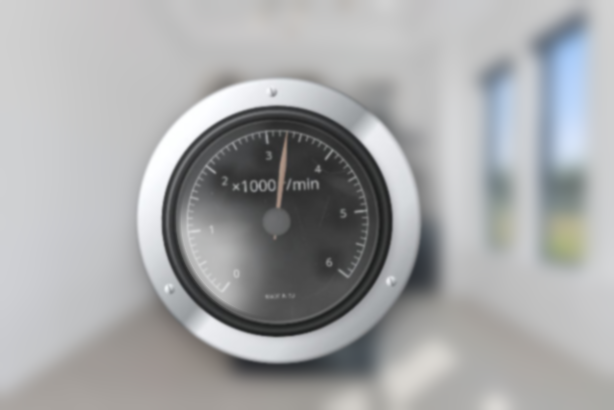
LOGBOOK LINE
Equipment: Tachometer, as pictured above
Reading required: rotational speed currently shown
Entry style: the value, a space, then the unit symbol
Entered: 3300 rpm
